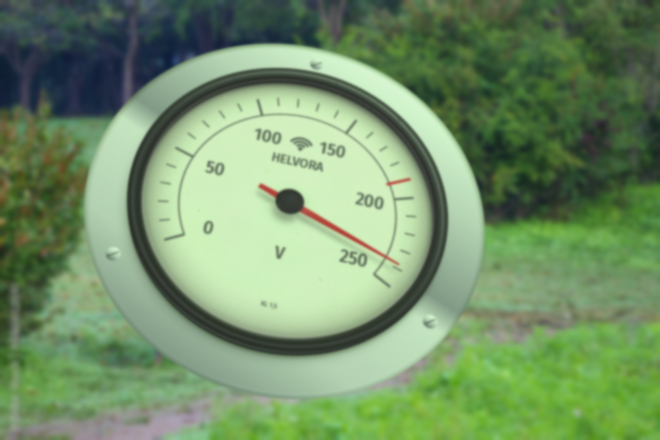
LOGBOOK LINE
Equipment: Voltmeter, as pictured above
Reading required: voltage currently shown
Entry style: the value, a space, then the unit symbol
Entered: 240 V
